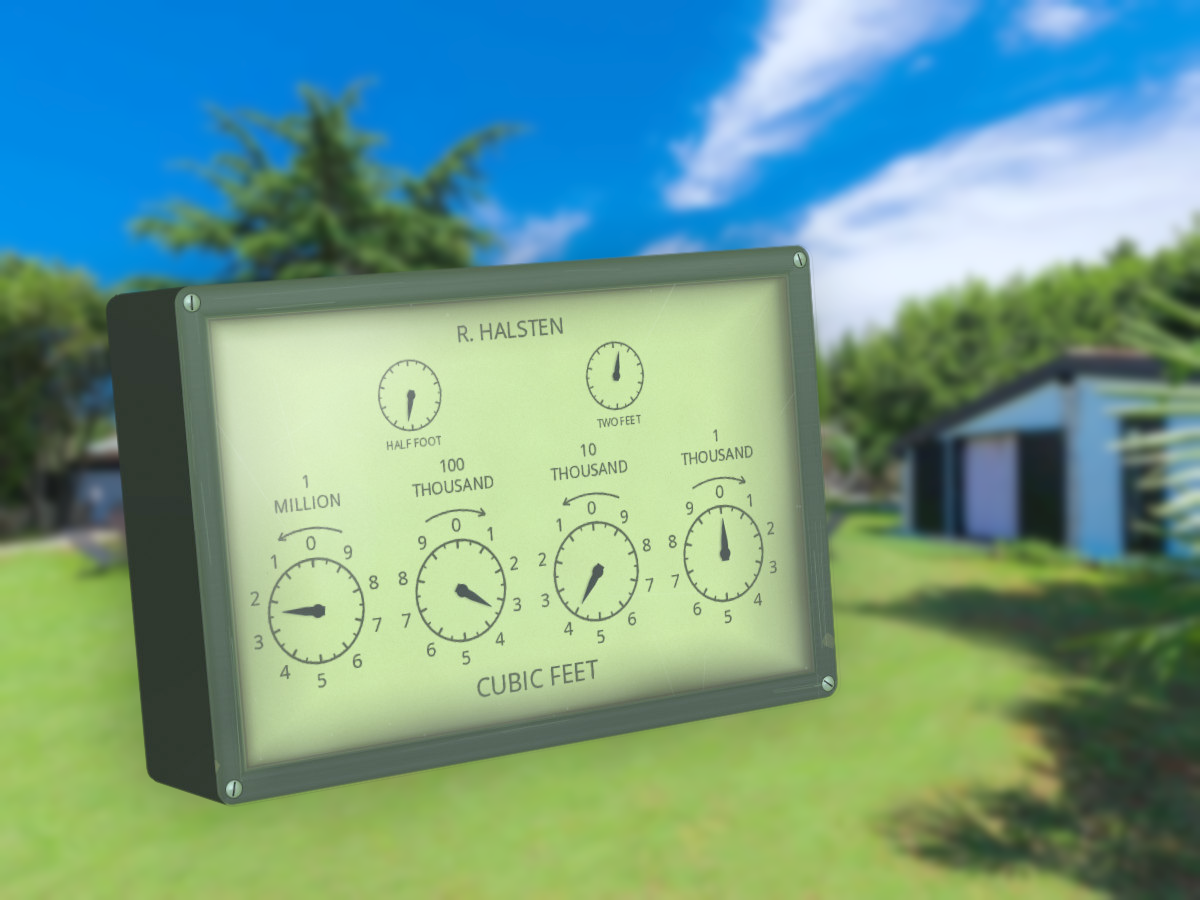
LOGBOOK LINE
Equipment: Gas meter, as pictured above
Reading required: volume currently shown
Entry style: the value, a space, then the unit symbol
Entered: 234000 ft³
